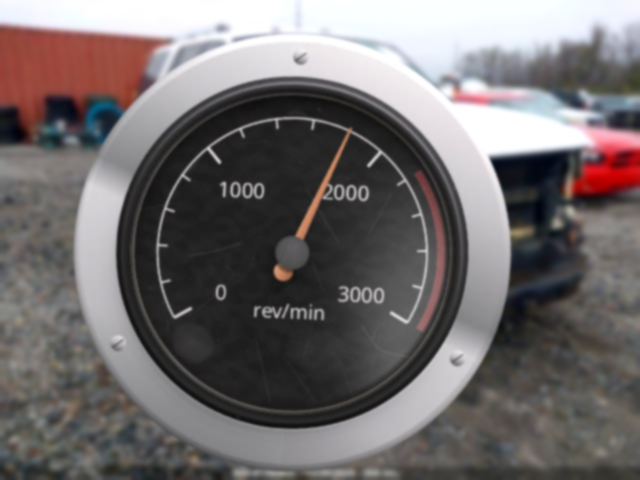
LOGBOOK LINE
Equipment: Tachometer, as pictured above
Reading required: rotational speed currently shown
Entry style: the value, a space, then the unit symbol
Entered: 1800 rpm
